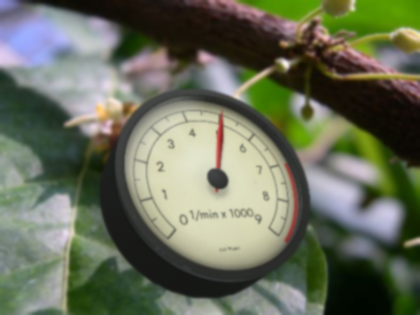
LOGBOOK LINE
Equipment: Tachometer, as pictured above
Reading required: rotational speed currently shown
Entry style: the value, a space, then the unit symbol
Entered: 5000 rpm
